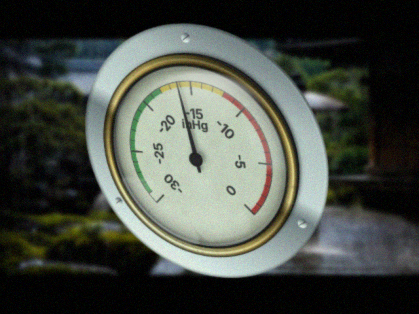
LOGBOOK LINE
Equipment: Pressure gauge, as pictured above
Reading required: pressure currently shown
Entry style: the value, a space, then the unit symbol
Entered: -16 inHg
